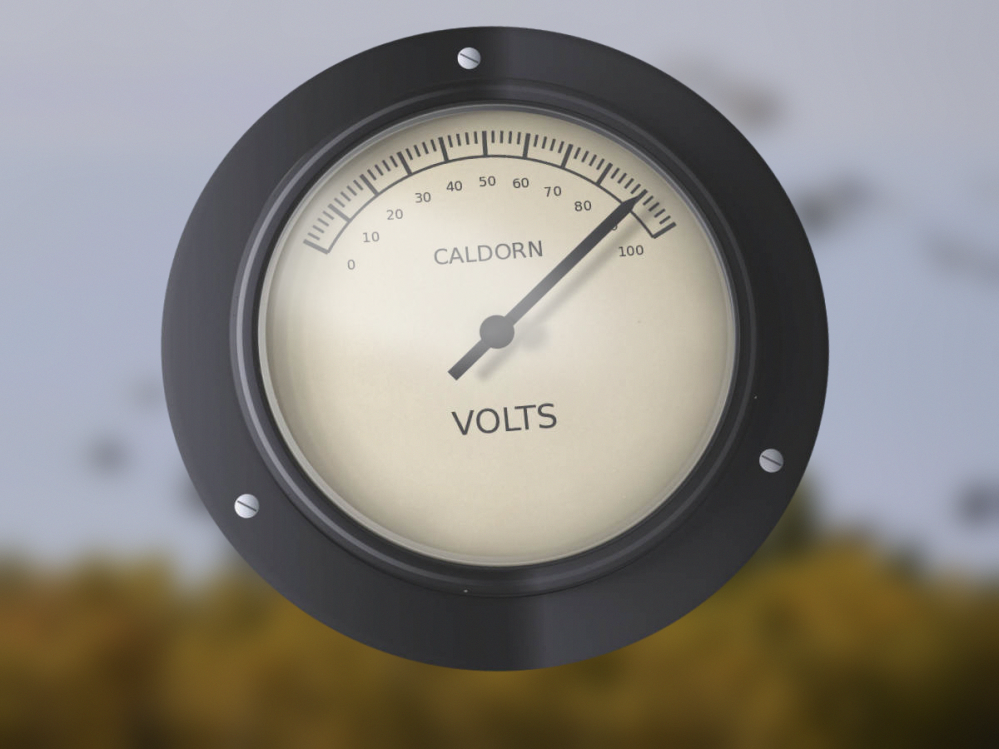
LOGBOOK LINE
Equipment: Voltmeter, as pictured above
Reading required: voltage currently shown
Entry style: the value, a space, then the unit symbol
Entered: 90 V
